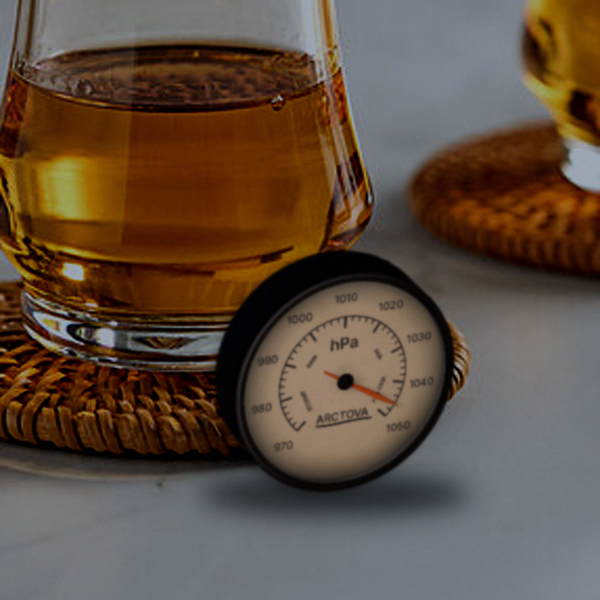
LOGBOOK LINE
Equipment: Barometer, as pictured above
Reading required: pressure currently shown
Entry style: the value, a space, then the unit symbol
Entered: 1046 hPa
